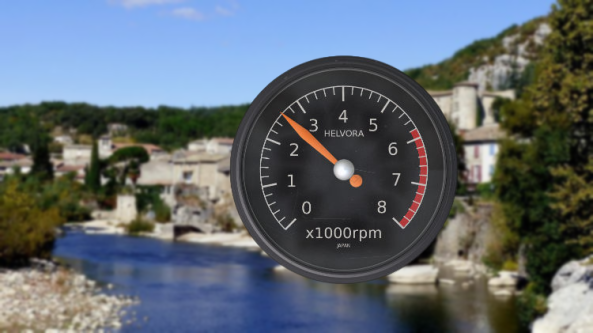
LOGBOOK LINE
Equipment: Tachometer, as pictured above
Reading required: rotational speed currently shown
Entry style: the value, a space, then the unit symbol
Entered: 2600 rpm
